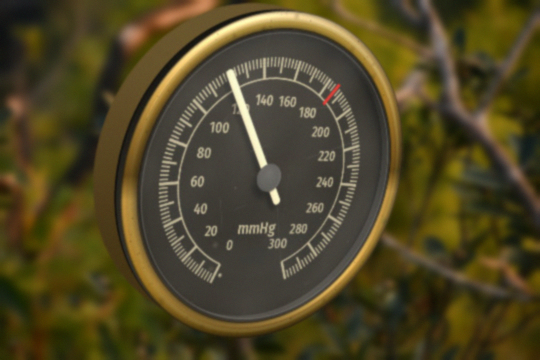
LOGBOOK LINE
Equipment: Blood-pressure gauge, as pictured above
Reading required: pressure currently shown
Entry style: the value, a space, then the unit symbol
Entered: 120 mmHg
